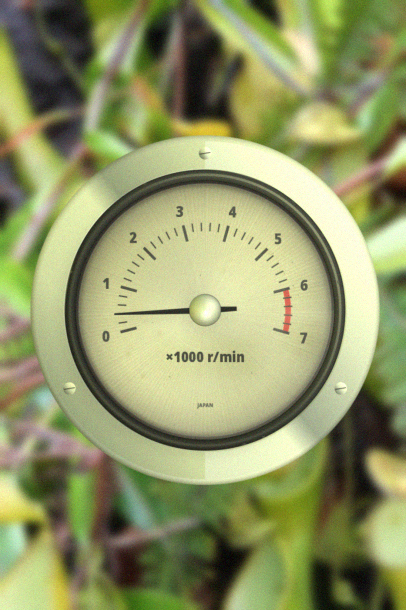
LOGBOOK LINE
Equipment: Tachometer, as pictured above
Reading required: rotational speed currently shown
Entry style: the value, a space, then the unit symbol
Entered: 400 rpm
